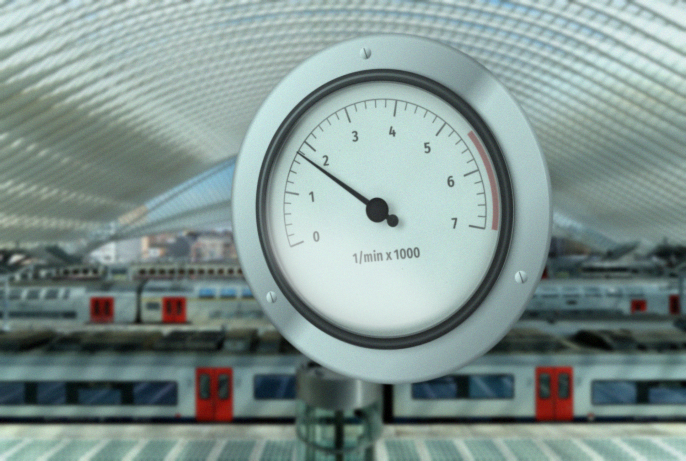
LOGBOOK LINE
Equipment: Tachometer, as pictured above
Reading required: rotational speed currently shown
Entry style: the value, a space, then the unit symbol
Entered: 1800 rpm
